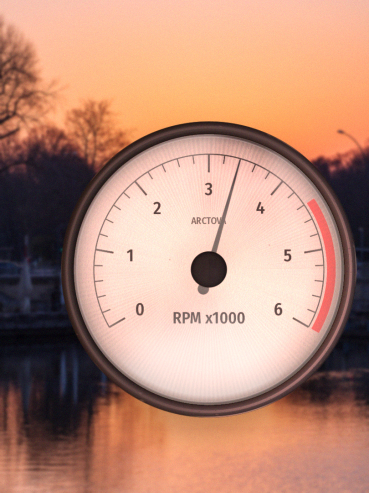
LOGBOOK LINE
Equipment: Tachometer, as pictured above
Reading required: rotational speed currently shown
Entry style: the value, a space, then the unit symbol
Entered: 3400 rpm
